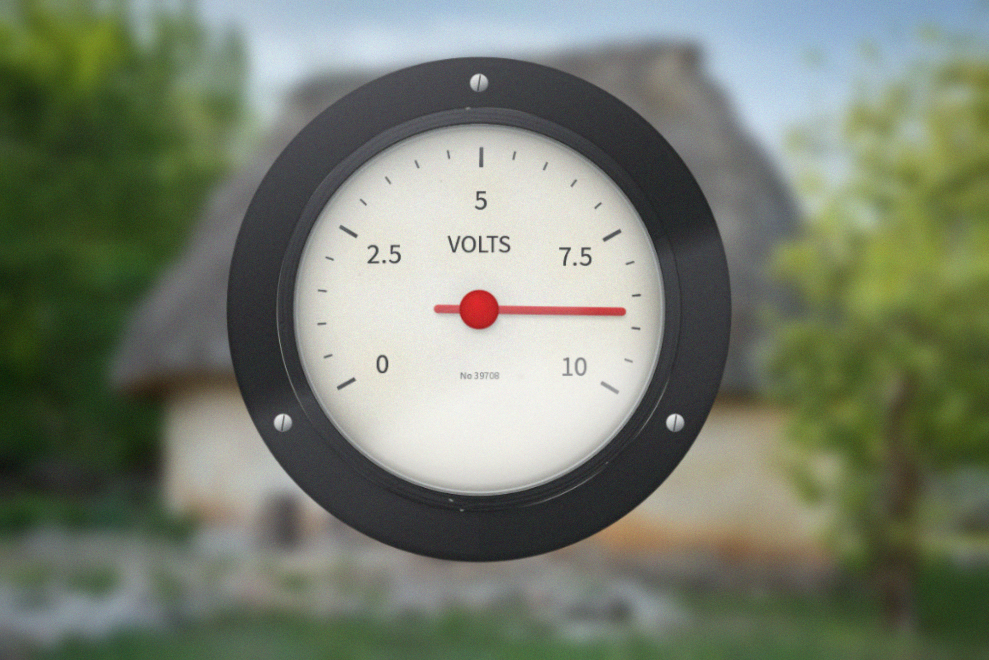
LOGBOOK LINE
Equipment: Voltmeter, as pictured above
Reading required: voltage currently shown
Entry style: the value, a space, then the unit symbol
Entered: 8.75 V
